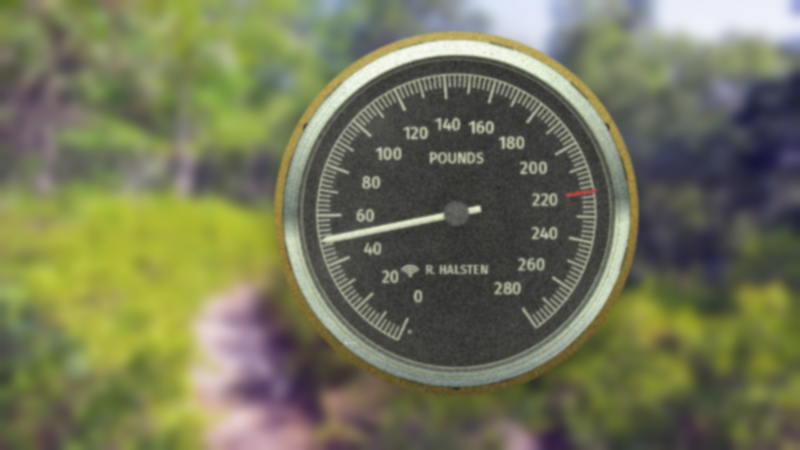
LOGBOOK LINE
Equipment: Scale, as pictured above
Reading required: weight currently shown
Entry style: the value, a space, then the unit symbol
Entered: 50 lb
